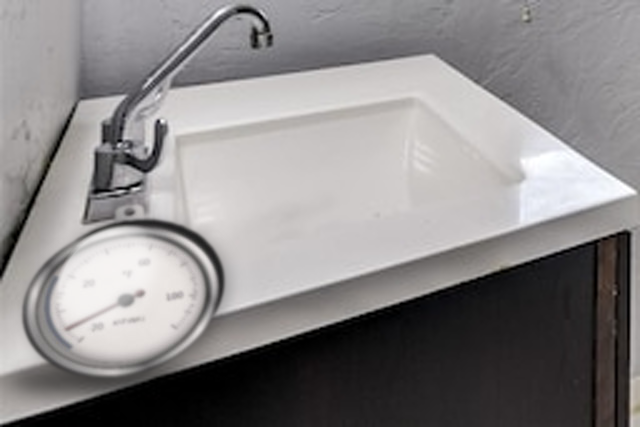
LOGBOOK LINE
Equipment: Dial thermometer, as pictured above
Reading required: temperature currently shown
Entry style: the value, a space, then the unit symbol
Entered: -10 °F
